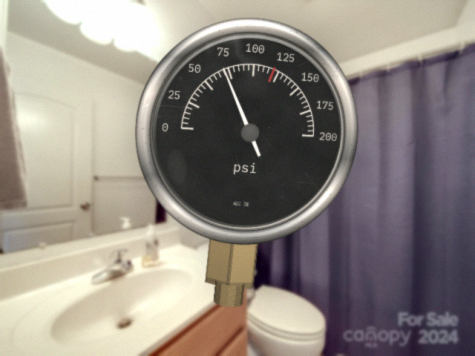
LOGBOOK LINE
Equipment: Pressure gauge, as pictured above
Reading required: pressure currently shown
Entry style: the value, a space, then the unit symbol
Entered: 70 psi
